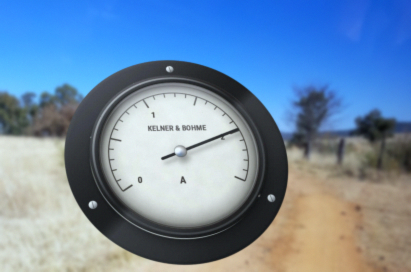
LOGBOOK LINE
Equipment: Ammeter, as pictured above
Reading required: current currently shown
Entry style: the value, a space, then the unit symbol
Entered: 2 A
